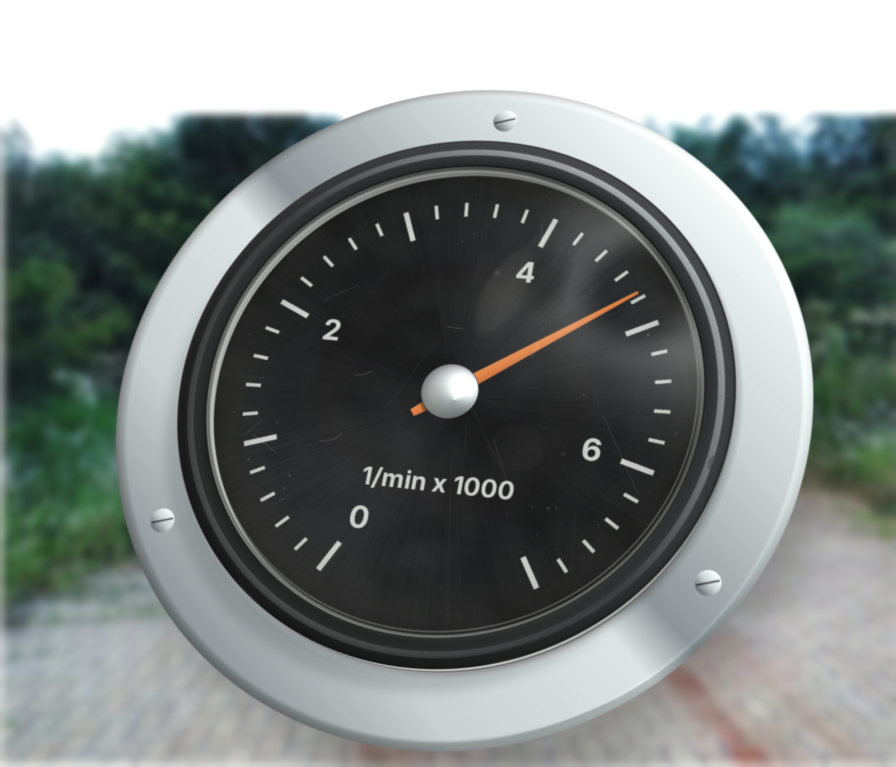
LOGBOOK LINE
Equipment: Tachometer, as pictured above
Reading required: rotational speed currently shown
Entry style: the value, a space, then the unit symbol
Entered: 4800 rpm
